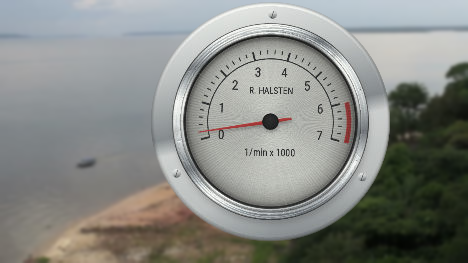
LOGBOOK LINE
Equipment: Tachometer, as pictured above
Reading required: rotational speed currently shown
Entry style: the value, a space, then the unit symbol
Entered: 200 rpm
